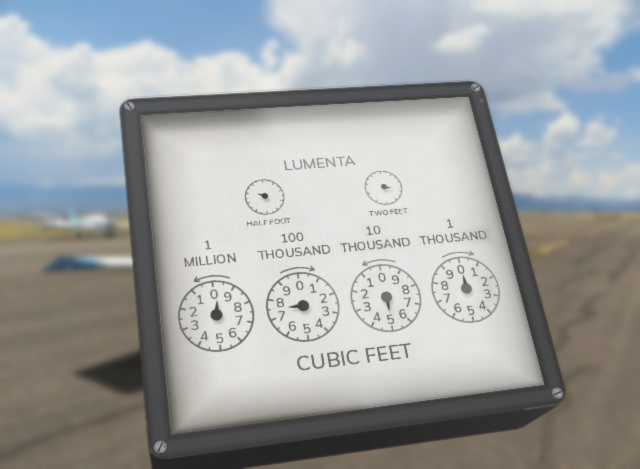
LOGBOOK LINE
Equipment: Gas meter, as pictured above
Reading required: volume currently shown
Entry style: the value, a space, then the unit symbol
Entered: 975000 ft³
